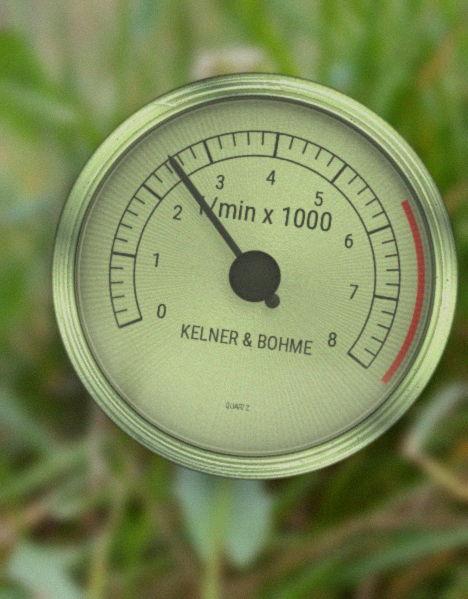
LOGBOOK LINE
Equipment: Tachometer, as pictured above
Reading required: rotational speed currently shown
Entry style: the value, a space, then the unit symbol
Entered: 2500 rpm
